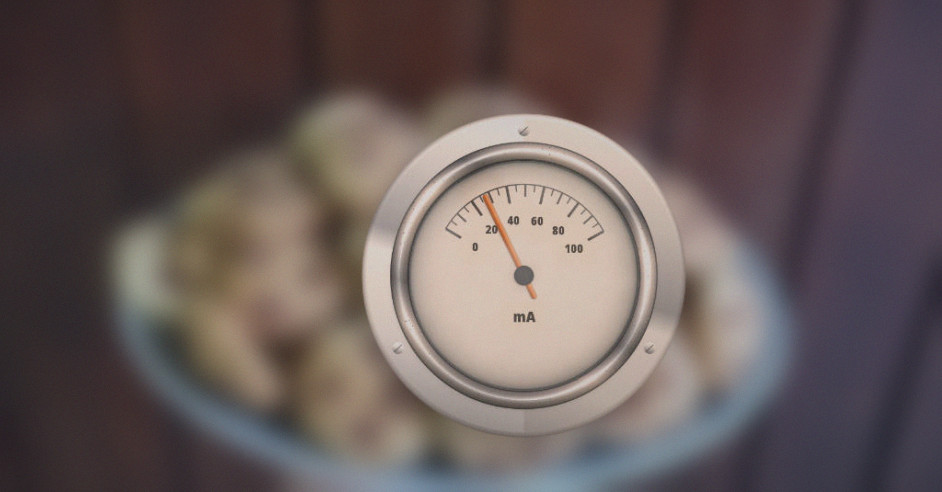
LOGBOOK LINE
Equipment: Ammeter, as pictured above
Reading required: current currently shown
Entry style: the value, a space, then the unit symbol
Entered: 27.5 mA
